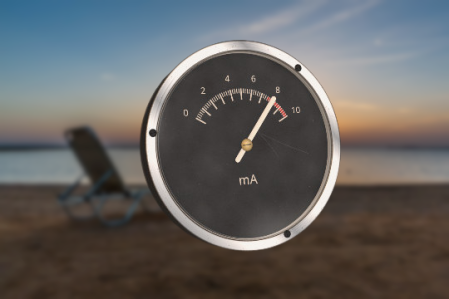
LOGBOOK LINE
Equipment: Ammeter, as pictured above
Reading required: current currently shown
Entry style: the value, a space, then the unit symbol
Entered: 8 mA
